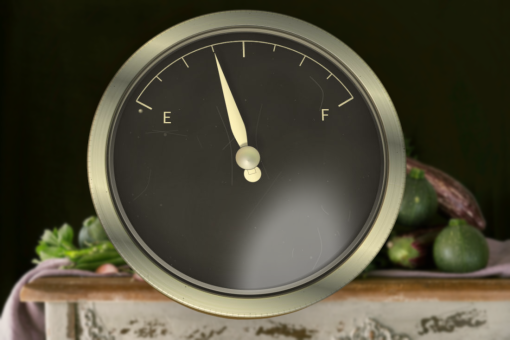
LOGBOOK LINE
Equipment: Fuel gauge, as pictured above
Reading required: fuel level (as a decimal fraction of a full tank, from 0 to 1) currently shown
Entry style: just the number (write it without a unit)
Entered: 0.375
